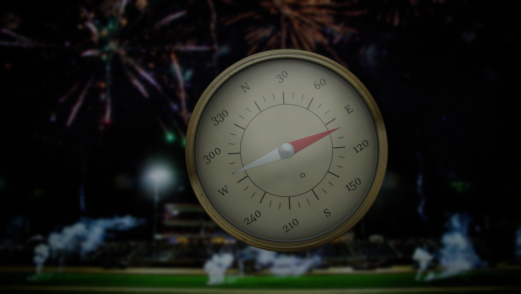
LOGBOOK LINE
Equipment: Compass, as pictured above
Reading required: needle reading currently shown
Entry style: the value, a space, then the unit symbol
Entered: 100 °
